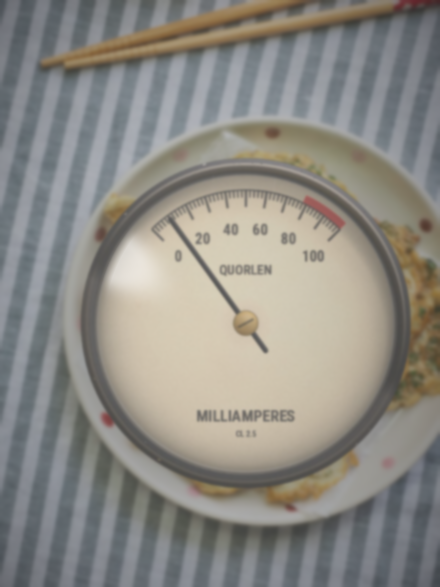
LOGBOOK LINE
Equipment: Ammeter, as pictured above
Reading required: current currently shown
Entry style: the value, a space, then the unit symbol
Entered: 10 mA
